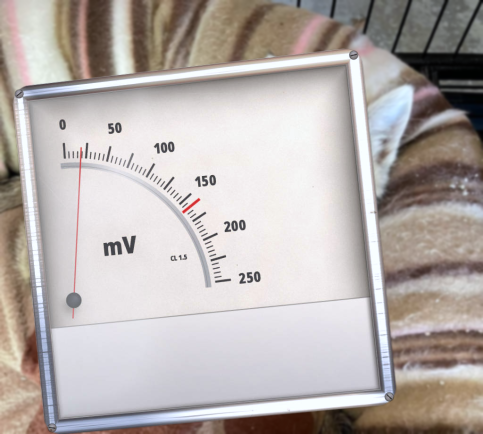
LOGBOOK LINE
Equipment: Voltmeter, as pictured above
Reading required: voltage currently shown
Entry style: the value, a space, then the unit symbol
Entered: 20 mV
